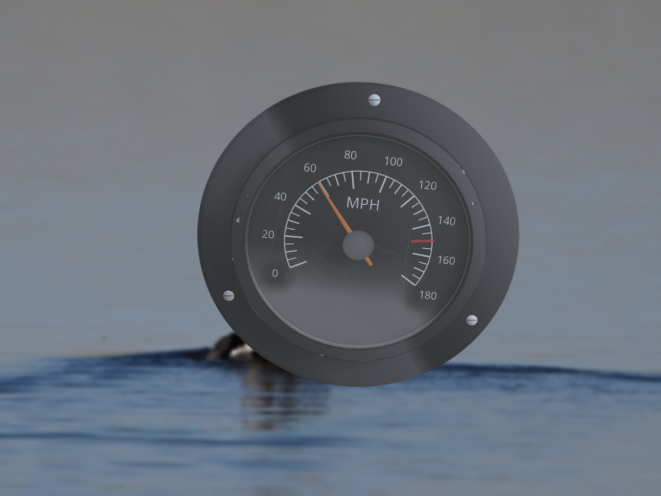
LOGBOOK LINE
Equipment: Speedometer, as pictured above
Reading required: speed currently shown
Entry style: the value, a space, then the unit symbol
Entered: 60 mph
